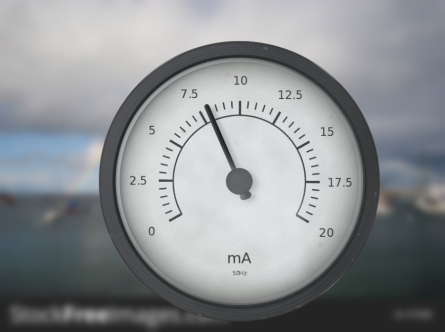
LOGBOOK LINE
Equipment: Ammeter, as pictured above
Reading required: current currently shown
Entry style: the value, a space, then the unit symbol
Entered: 8 mA
